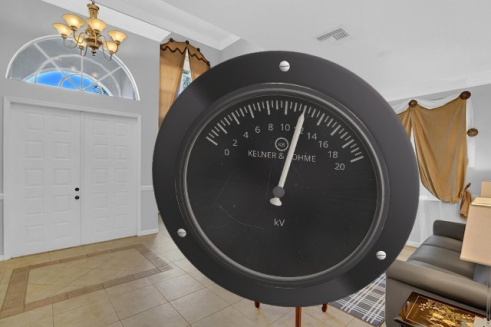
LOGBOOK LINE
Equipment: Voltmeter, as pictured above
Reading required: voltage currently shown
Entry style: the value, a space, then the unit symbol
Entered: 12 kV
